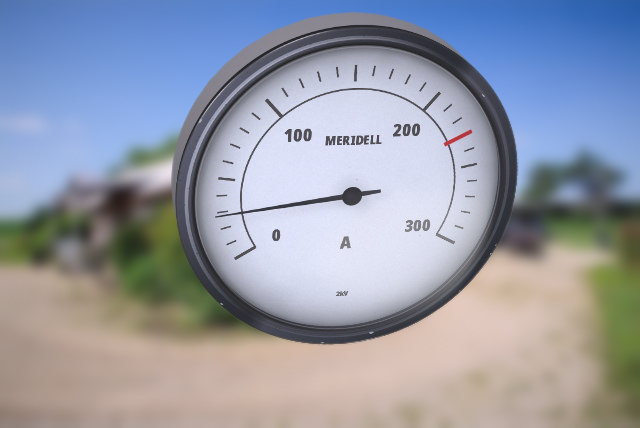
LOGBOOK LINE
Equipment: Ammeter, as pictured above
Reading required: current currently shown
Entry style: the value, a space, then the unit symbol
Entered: 30 A
